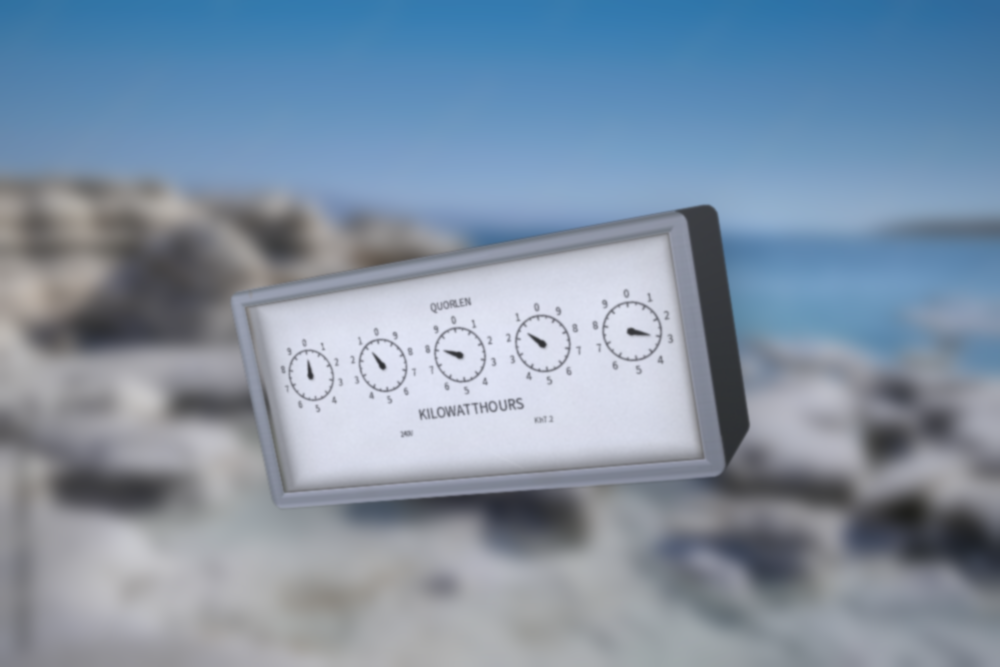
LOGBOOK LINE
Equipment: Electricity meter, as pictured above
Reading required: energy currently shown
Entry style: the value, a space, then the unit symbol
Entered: 813 kWh
